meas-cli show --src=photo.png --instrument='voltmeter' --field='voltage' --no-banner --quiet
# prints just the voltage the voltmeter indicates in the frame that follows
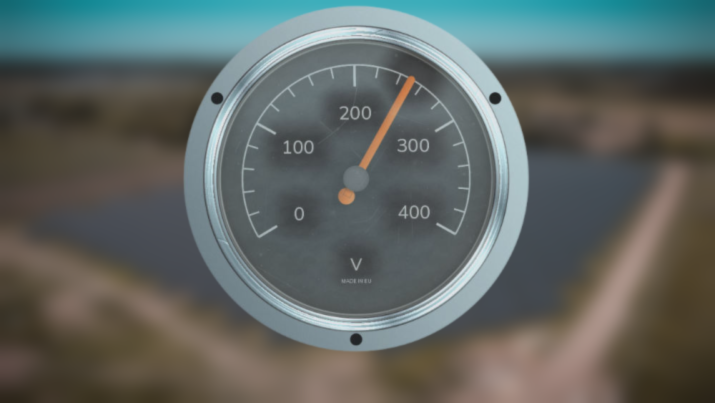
250 V
